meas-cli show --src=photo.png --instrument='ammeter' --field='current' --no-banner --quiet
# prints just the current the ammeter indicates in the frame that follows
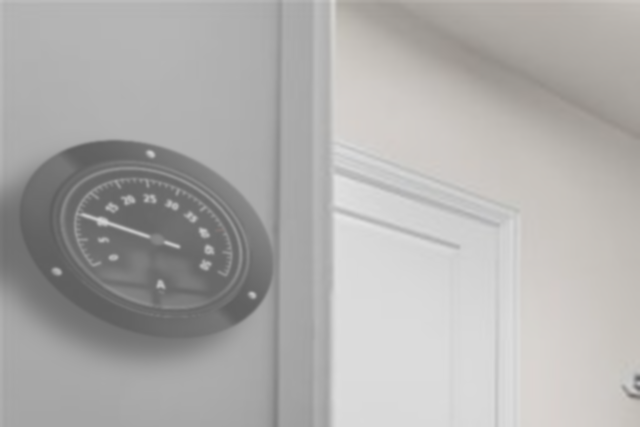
10 A
